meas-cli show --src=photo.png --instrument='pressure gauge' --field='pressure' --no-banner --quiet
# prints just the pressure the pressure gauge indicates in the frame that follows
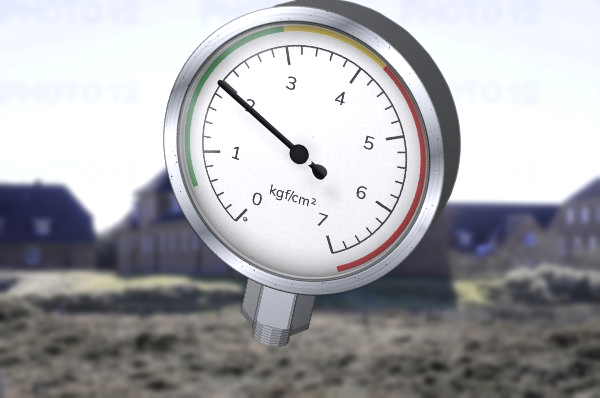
2 kg/cm²
